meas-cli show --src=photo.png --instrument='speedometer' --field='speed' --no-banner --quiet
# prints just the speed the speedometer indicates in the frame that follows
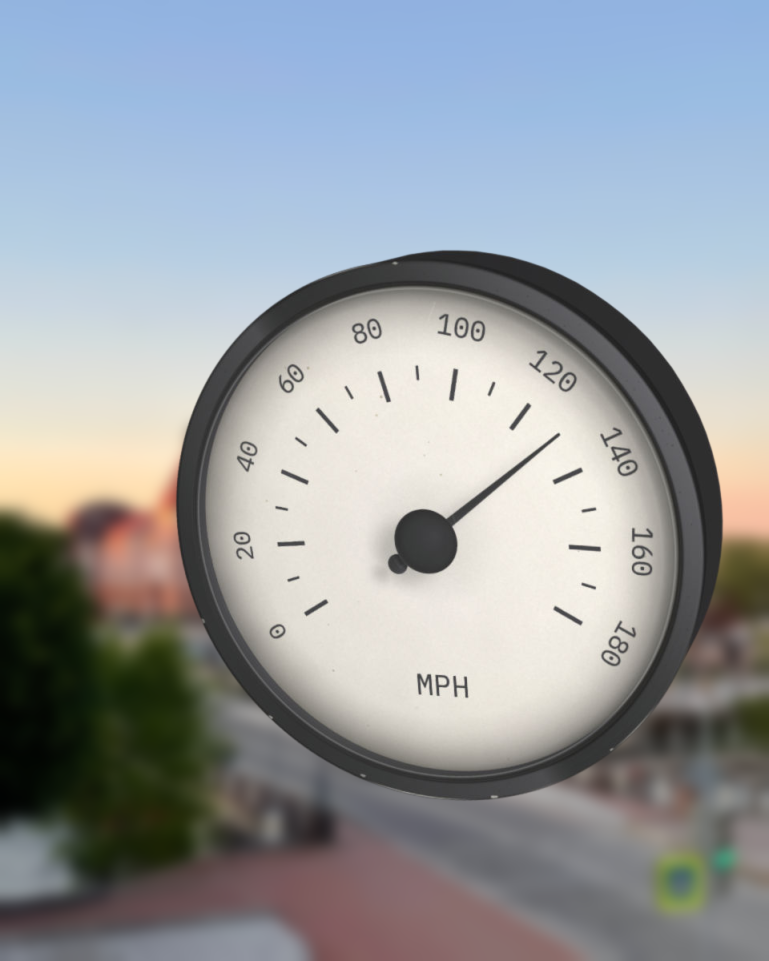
130 mph
